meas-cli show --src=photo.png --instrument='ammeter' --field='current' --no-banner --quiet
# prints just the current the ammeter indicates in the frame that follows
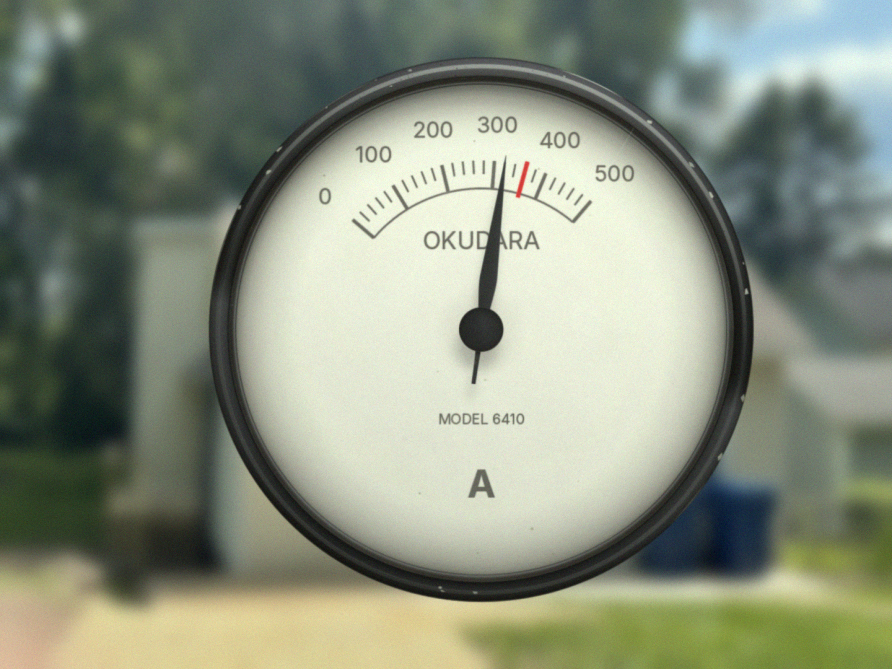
320 A
